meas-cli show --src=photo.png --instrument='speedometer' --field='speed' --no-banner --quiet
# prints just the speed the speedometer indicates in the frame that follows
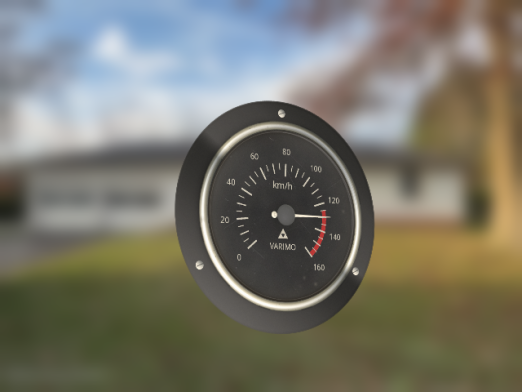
130 km/h
